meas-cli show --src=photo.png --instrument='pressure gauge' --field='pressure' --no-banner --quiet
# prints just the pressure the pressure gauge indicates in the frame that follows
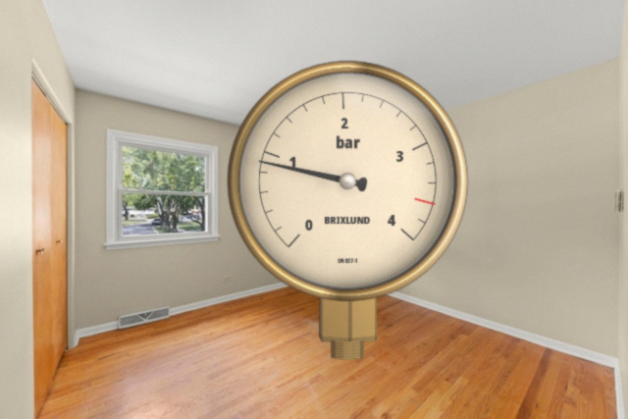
0.9 bar
